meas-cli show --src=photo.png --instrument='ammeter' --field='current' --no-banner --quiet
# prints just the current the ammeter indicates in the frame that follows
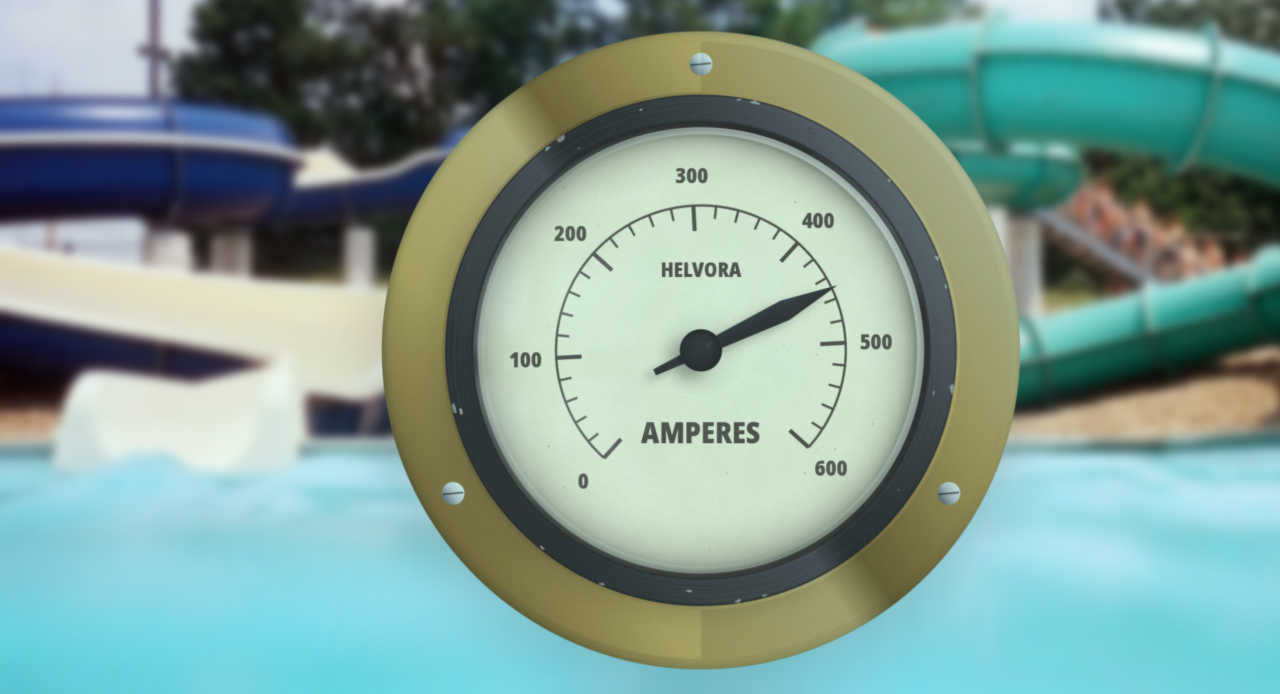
450 A
